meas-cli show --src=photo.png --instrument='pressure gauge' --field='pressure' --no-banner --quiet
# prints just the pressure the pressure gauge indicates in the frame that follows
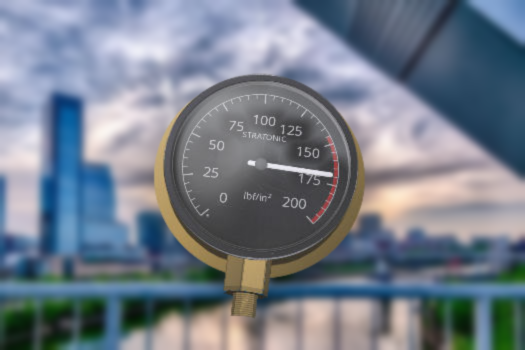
170 psi
